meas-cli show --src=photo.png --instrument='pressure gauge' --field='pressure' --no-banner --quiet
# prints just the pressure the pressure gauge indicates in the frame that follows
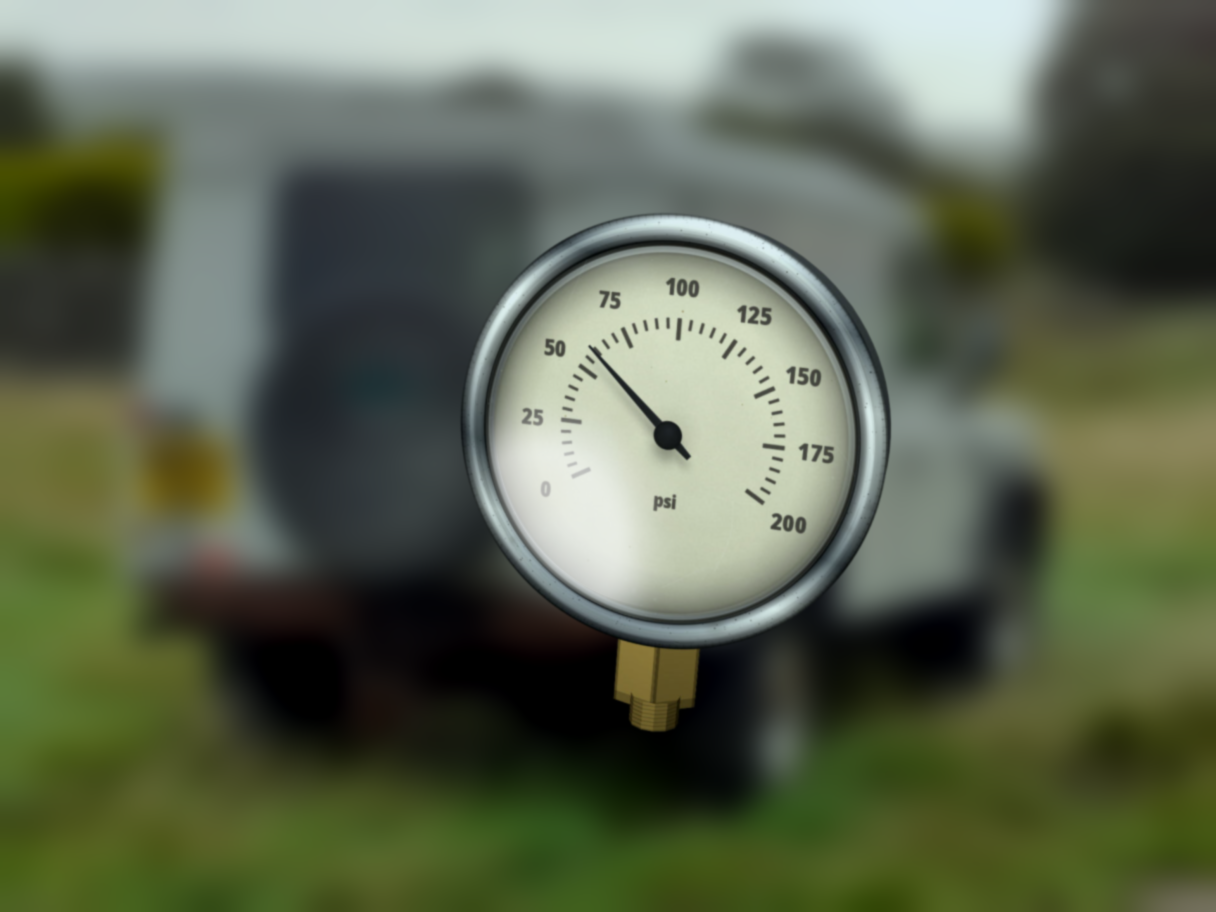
60 psi
